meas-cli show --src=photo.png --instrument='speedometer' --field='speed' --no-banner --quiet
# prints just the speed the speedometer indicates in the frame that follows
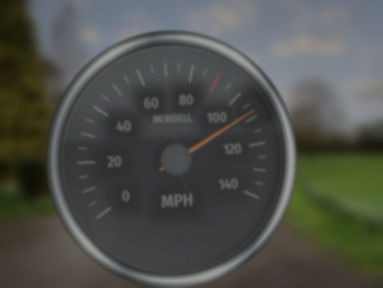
107.5 mph
